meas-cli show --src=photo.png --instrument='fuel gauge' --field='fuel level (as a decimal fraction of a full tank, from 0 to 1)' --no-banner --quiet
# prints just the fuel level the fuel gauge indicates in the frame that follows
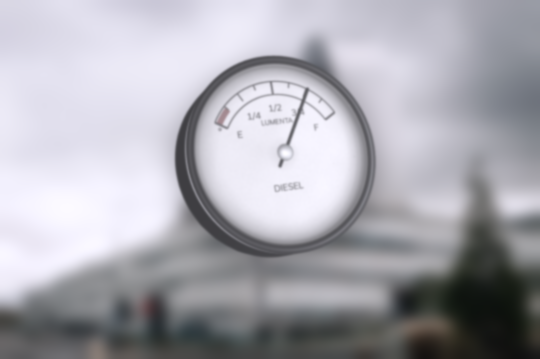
0.75
